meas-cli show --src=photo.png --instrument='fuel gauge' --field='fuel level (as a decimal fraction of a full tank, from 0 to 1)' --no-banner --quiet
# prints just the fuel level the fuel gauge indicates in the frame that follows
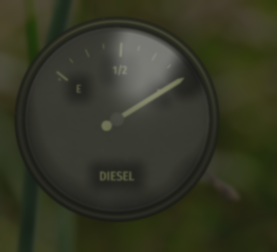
1
